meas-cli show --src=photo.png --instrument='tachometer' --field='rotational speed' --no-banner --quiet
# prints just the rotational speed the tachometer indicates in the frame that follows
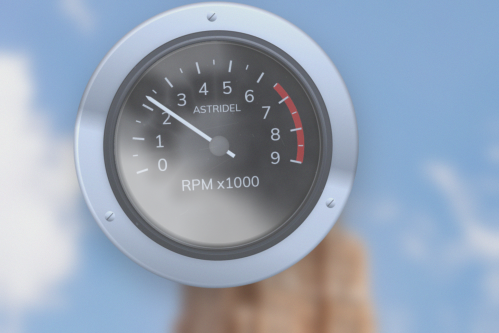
2250 rpm
